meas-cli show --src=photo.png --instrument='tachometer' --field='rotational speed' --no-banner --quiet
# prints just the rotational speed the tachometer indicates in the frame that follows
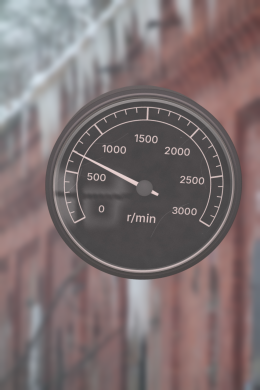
700 rpm
